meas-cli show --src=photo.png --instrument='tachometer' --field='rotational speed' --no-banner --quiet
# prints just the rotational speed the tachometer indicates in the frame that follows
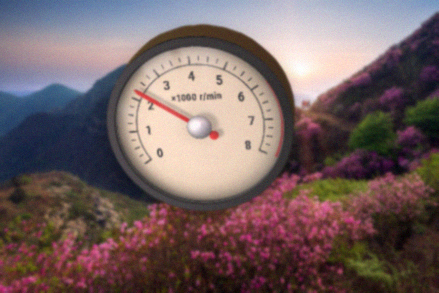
2250 rpm
